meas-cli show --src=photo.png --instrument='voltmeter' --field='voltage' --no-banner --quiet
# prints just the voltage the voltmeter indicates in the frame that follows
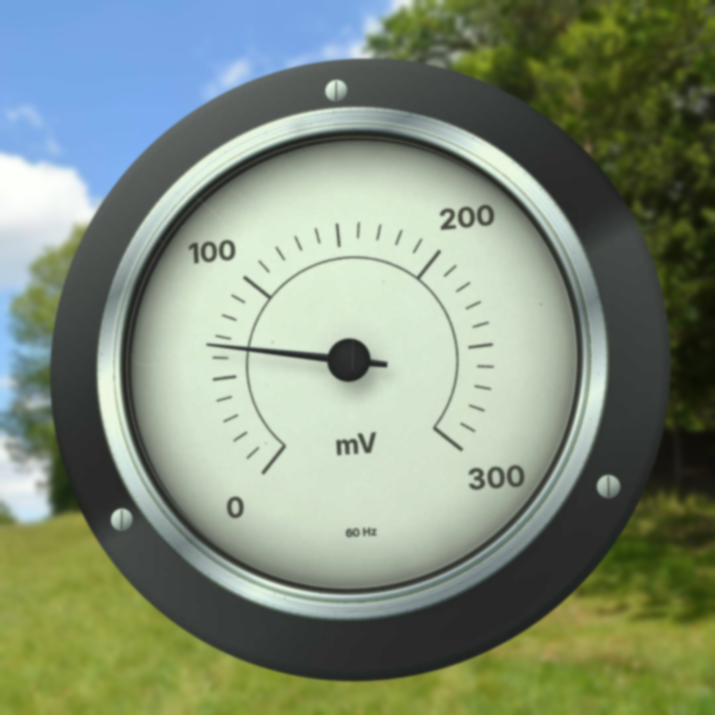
65 mV
